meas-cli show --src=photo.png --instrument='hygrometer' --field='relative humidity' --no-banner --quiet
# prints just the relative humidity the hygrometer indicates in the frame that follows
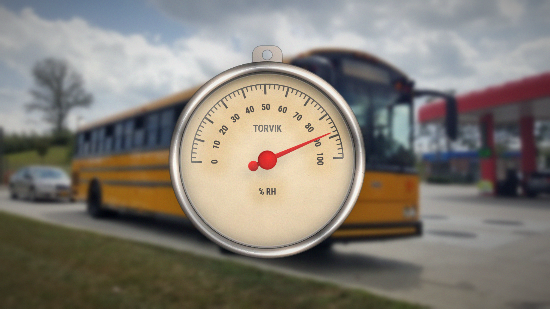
88 %
